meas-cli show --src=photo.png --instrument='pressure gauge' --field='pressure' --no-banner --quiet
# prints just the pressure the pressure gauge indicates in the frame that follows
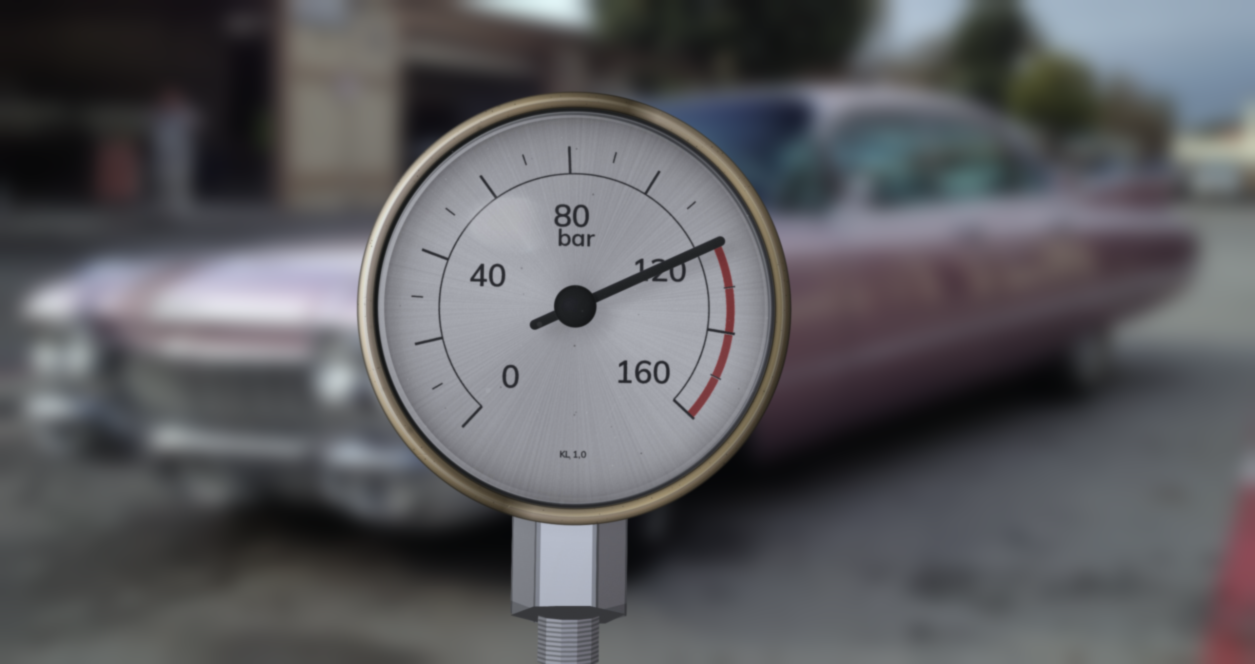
120 bar
